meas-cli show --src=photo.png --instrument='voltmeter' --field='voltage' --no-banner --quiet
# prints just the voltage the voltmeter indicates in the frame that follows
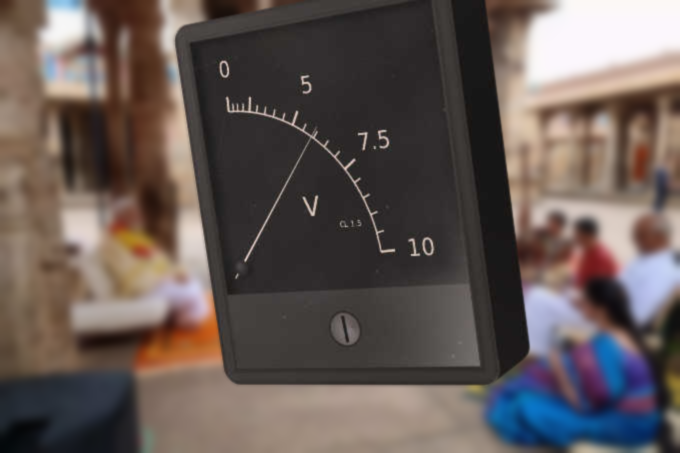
6 V
